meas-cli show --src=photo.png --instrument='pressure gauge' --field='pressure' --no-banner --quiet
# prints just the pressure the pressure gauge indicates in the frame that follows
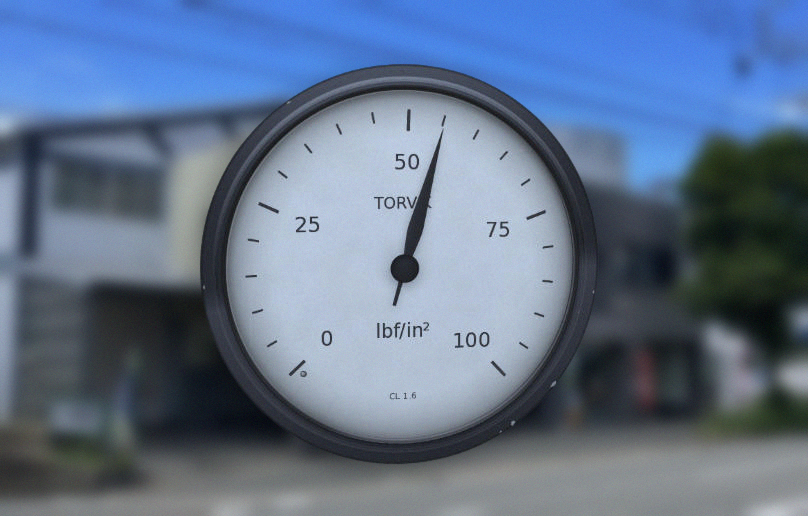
55 psi
